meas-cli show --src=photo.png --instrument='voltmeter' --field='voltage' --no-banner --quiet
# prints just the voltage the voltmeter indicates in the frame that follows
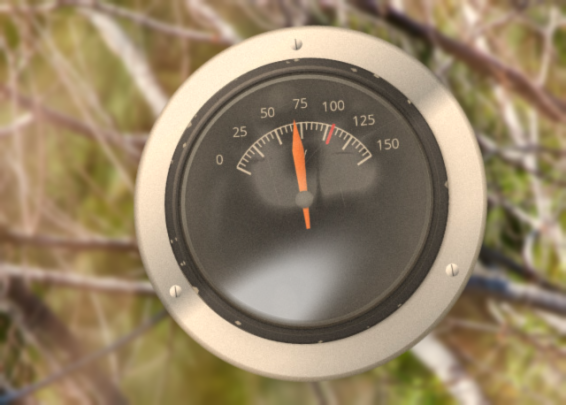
70 V
